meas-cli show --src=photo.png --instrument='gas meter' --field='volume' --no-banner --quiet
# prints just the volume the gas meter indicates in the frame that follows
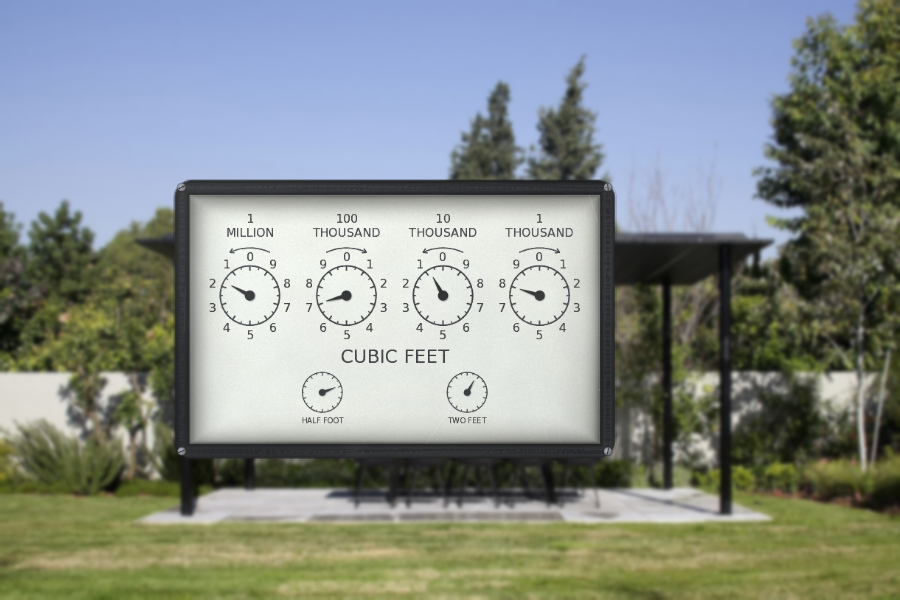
170800 ft³
